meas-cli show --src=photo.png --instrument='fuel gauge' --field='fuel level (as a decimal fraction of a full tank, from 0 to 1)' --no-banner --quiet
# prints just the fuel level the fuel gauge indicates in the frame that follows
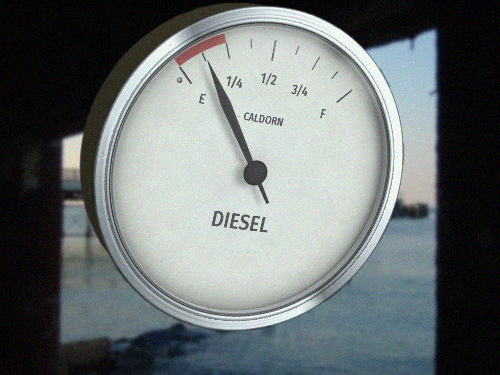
0.125
